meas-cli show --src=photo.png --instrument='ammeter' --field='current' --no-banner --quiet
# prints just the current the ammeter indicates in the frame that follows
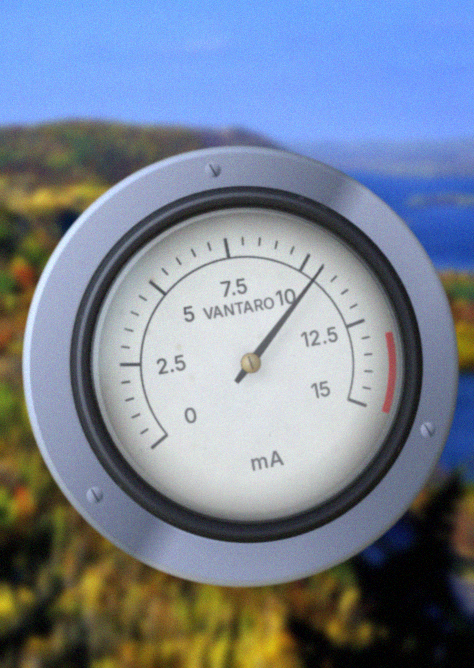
10.5 mA
